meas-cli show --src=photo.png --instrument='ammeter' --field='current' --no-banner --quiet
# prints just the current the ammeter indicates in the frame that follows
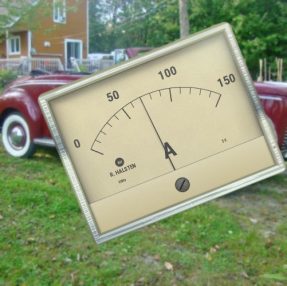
70 A
